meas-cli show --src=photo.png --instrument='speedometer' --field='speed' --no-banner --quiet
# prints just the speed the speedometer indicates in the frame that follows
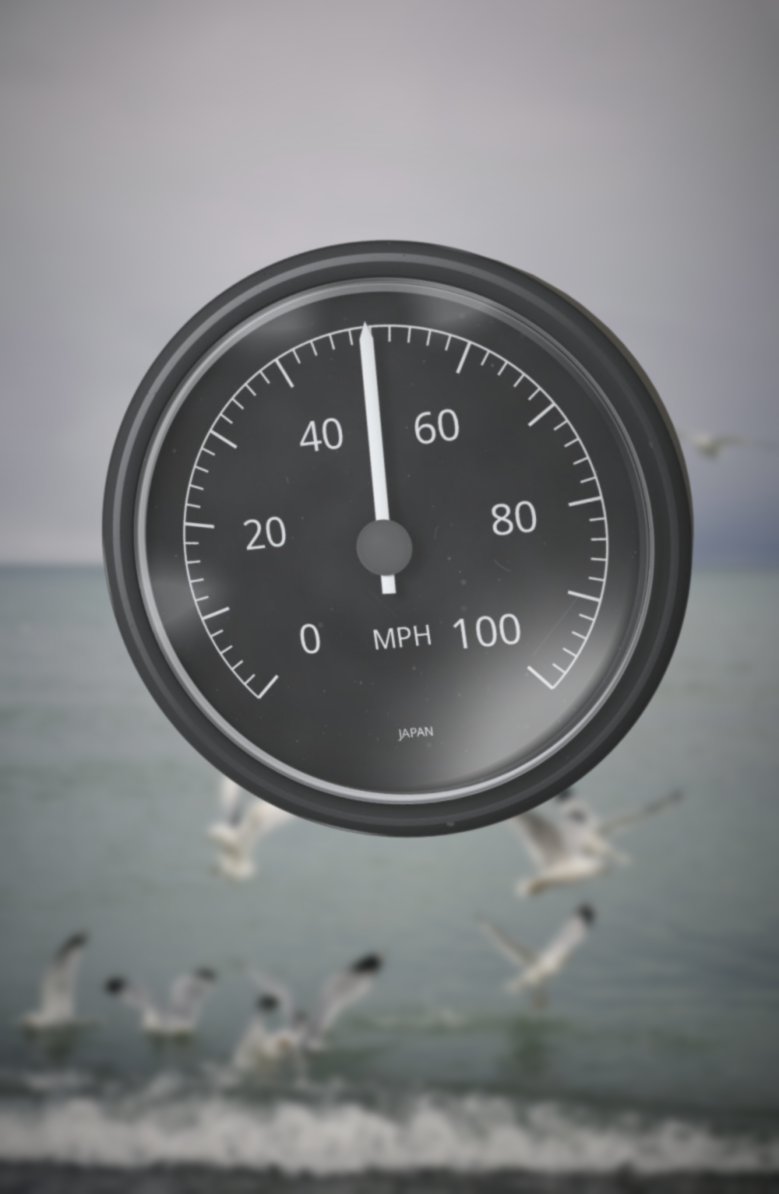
50 mph
